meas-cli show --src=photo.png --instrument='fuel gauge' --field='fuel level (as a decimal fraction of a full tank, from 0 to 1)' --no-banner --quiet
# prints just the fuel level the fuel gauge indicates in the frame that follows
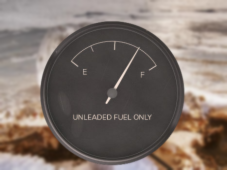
0.75
